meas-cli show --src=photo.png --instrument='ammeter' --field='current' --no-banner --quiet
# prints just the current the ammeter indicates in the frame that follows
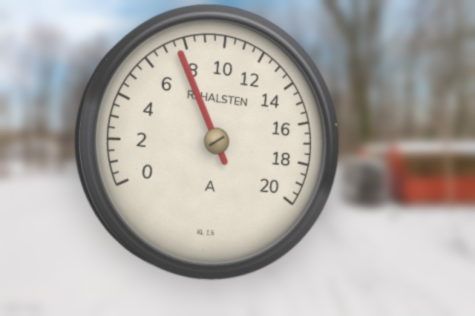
7.5 A
